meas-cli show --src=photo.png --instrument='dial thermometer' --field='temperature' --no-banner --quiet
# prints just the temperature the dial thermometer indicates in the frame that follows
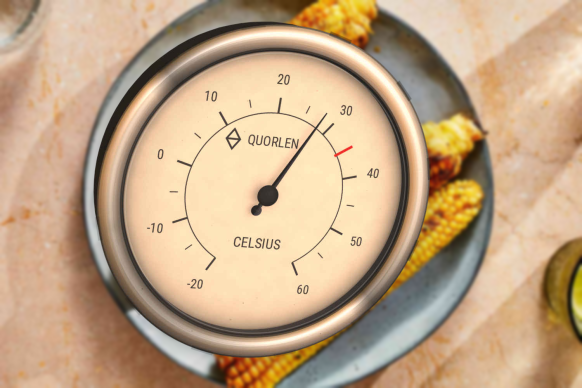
27.5 °C
